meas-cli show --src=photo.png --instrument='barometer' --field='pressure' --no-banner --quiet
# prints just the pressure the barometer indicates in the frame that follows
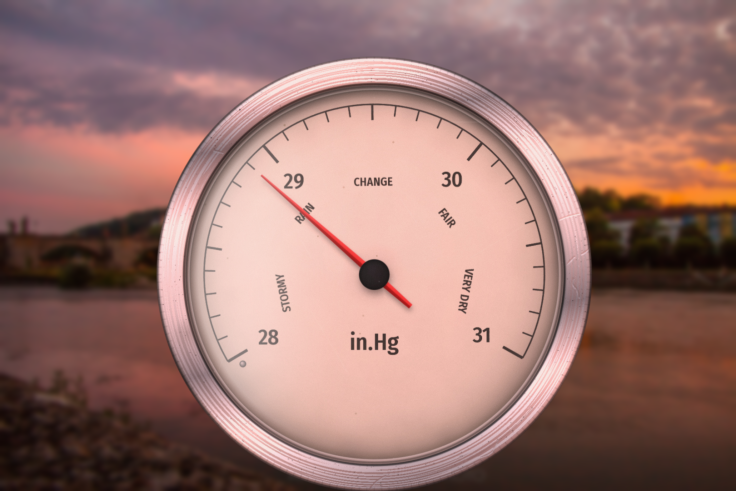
28.9 inHg
